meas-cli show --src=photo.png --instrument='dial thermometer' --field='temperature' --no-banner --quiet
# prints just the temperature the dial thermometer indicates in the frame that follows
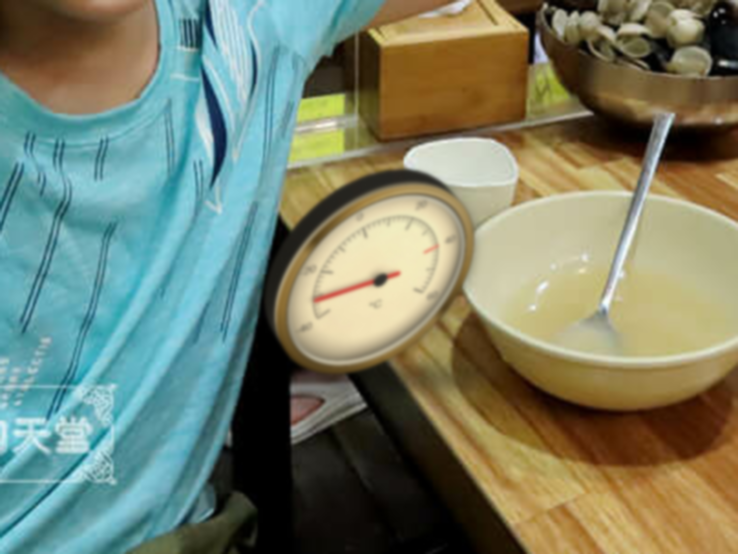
-30 °C
